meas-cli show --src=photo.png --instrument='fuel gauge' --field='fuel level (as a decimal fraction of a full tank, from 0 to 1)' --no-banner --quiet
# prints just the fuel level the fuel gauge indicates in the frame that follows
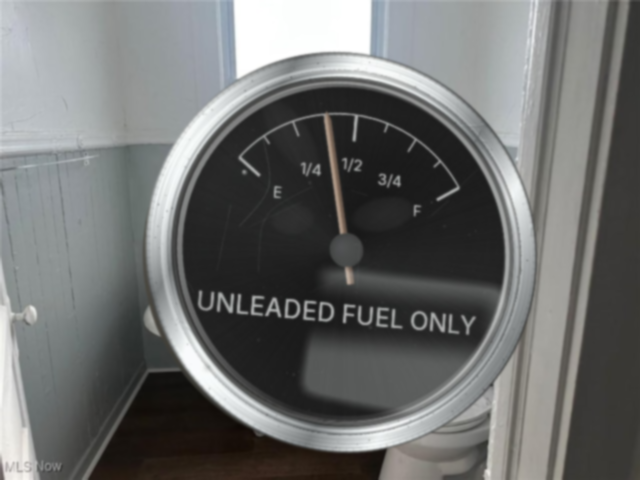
0.375
